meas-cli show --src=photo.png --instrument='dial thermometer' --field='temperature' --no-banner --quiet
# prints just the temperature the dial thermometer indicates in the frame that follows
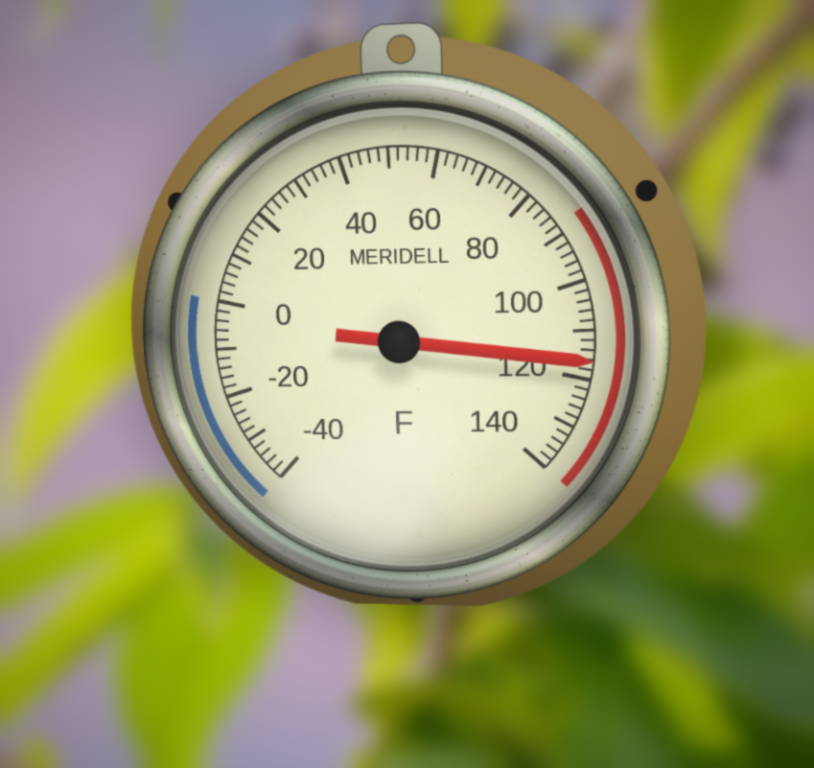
116 °F
